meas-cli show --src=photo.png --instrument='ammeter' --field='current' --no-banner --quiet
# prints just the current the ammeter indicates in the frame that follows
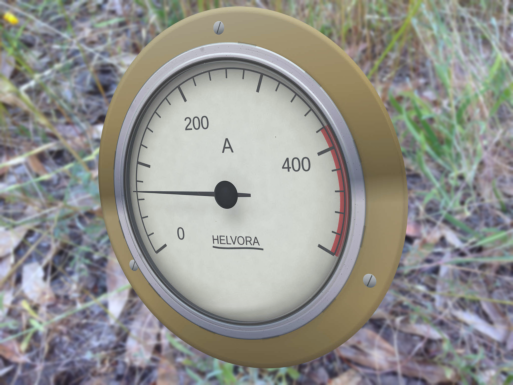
70 A
